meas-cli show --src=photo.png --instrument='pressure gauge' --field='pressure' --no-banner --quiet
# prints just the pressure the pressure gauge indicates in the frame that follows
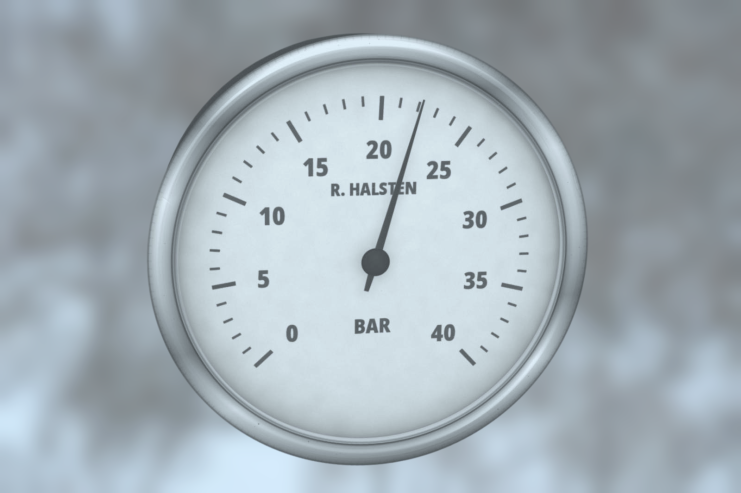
22 bar
